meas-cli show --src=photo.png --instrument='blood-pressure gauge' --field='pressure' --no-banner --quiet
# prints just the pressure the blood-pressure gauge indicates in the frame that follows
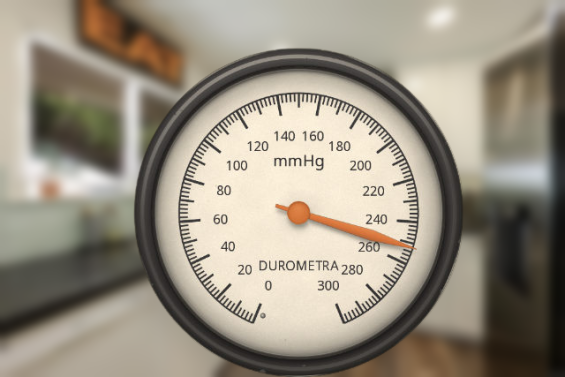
252 mmHg
